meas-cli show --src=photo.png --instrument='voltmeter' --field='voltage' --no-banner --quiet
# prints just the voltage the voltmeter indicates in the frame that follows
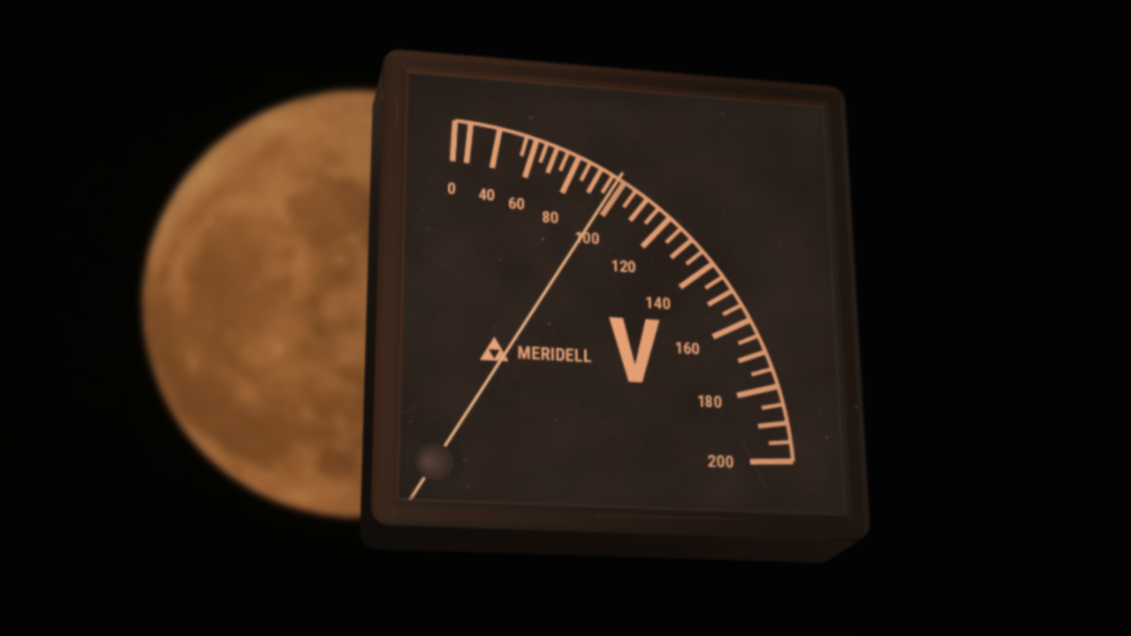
97.5 V
